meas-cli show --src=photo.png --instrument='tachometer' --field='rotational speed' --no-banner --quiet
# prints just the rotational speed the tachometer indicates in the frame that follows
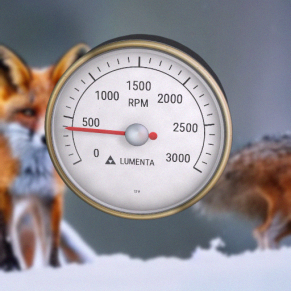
400 rpm
